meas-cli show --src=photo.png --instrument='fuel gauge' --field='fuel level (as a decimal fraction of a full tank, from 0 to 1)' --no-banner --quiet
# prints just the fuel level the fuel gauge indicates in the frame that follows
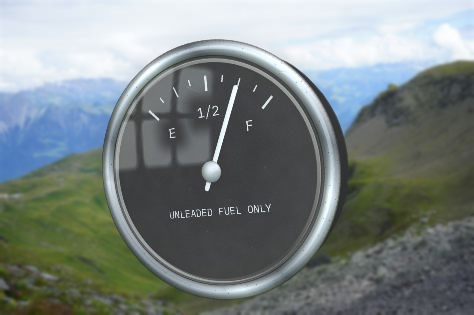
0.75
